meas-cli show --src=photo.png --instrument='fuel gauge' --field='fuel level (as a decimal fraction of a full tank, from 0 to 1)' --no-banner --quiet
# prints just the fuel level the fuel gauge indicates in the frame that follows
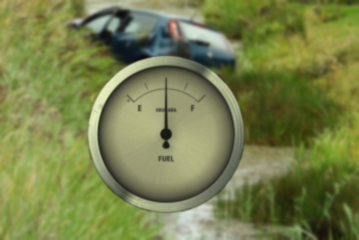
0.5
